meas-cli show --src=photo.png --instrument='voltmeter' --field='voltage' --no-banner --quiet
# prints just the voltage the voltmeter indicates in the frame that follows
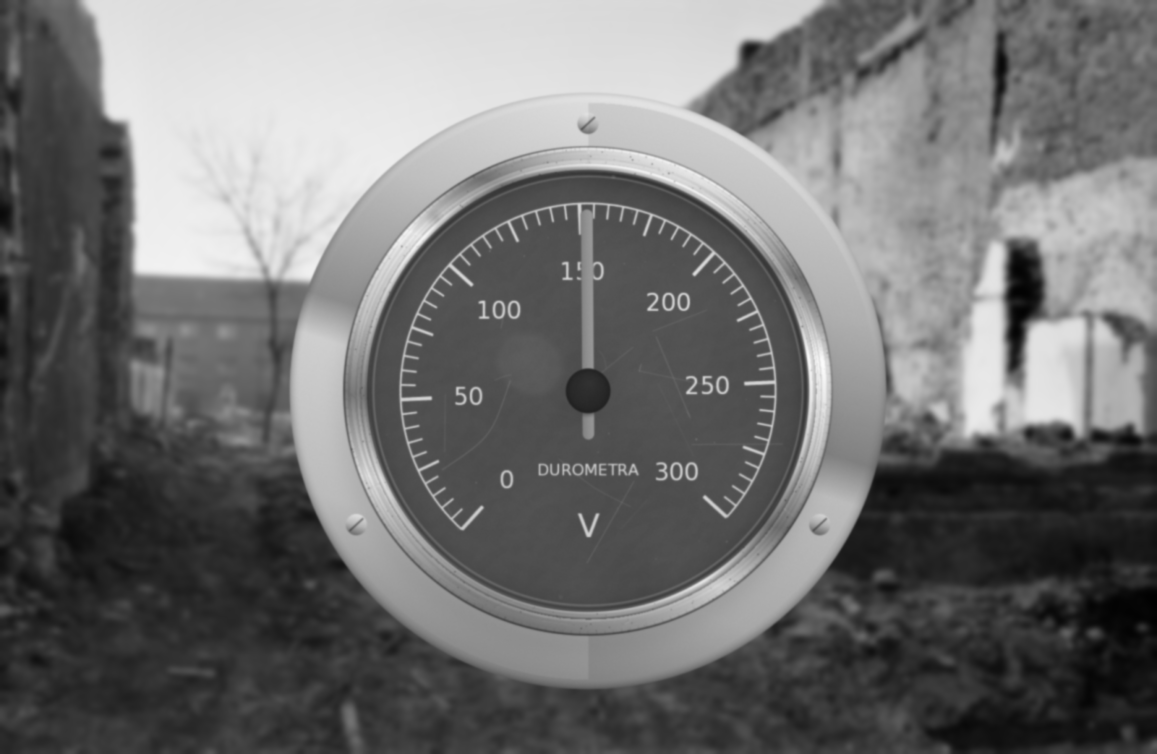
152.5 V
